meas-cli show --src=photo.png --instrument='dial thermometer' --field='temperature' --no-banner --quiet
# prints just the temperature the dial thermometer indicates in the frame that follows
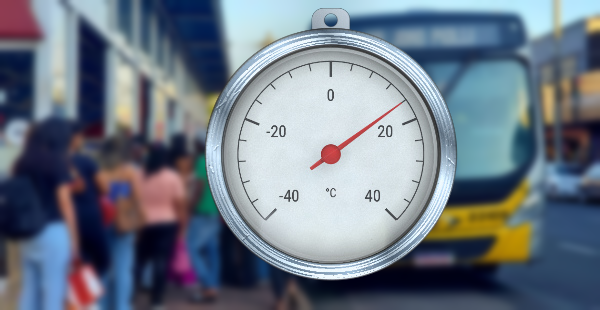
16 °C
